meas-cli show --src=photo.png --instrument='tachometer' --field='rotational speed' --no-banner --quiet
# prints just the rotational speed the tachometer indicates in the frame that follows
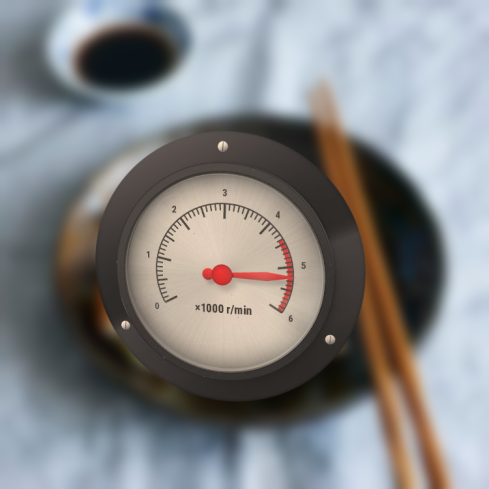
5200 rpm
